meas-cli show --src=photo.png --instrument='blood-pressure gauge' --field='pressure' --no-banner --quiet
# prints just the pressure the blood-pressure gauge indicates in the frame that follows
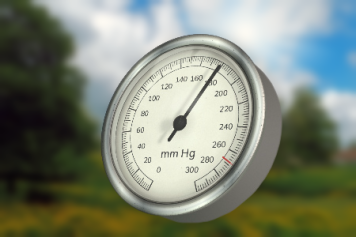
180 mmHg
